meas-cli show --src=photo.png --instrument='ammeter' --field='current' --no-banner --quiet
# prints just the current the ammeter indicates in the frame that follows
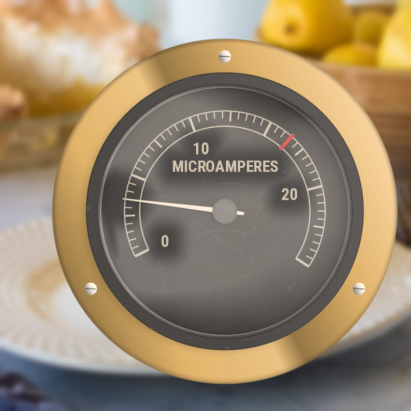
3.5 µA
